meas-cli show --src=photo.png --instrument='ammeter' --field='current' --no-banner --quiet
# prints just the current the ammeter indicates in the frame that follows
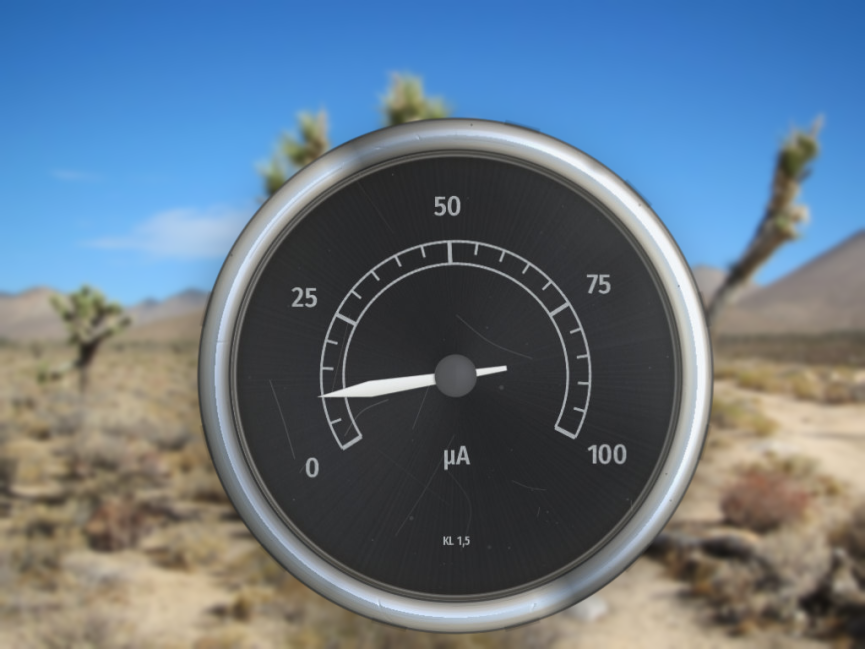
10 µA
